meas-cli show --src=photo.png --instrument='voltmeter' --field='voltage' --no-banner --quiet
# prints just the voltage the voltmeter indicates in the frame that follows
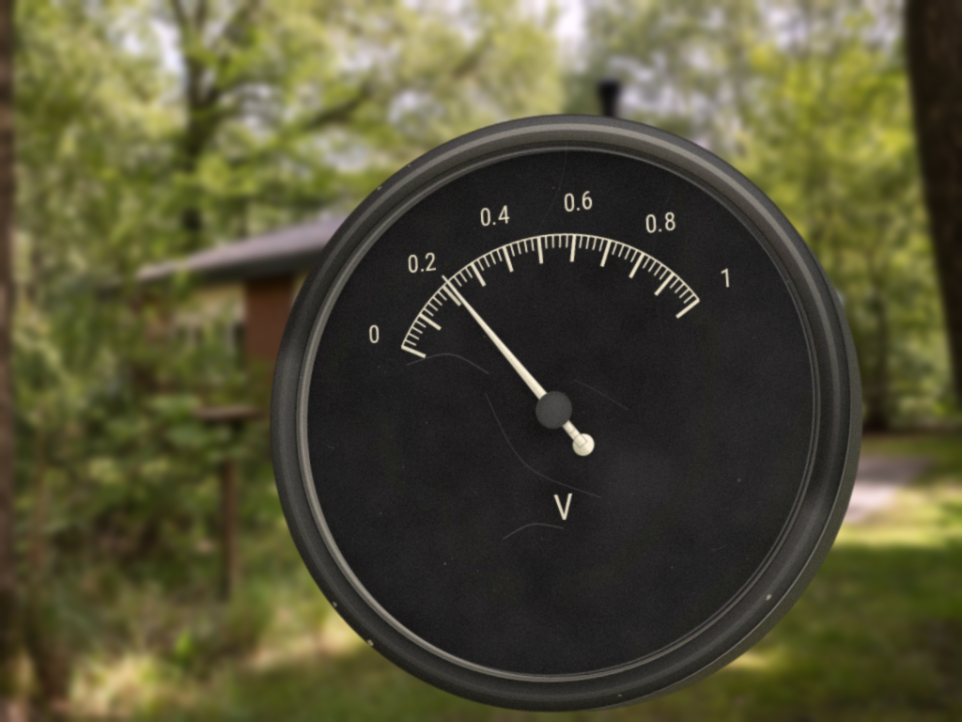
0.22 V
